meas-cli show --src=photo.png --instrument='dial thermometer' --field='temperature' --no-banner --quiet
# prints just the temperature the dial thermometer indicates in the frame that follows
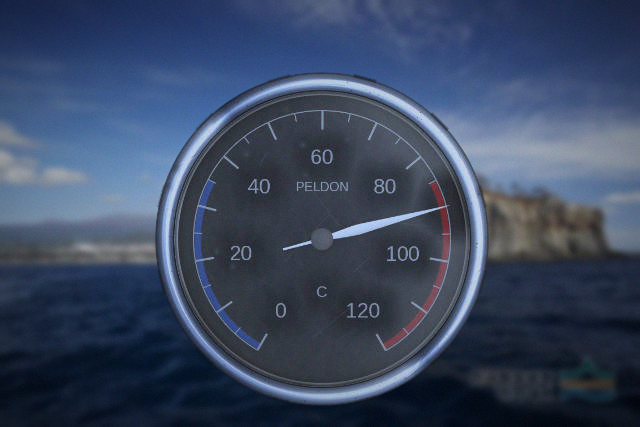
90 °C
